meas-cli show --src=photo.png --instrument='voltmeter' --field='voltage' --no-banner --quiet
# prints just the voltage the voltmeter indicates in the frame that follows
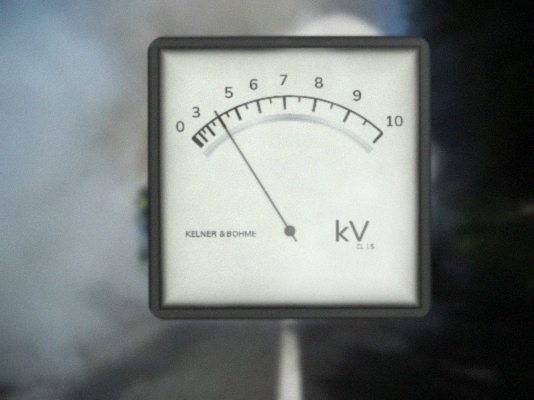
4 kV
